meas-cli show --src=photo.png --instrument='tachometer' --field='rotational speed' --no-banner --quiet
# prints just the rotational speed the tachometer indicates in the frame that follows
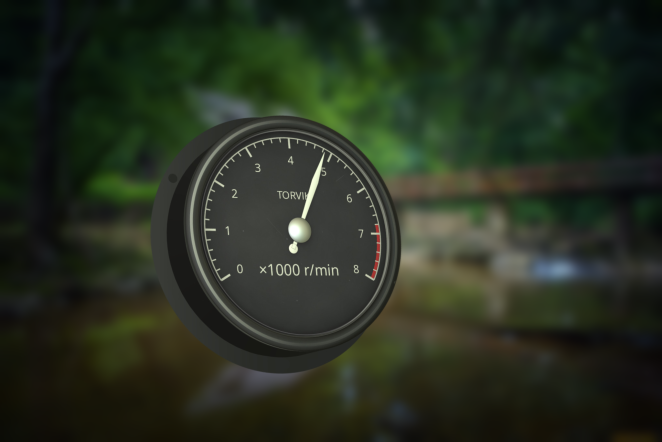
4800 rpm
